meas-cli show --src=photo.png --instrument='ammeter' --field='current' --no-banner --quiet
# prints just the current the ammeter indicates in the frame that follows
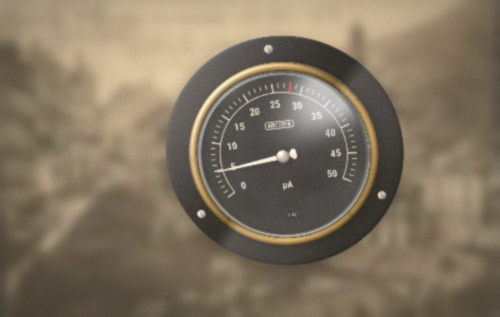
5 µA
